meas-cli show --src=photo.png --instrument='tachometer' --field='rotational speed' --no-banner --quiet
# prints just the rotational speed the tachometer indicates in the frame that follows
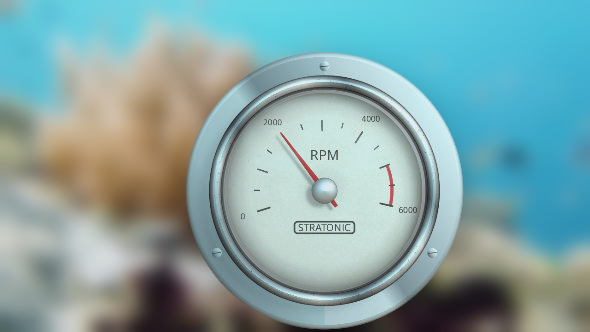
2000 rpm
